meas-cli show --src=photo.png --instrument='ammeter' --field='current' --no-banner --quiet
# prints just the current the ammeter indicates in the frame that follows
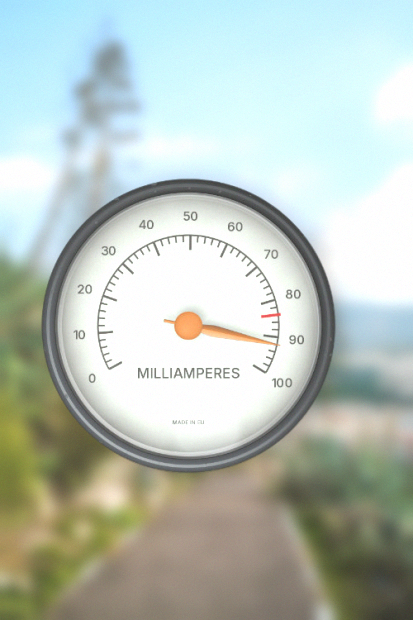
92 mA
